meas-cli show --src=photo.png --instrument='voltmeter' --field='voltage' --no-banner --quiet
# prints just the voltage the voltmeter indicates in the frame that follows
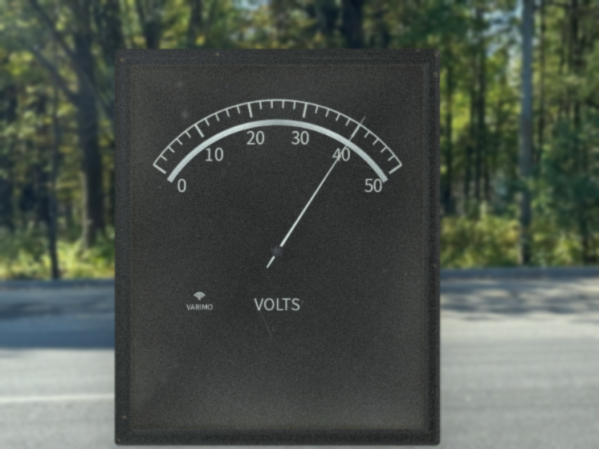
40 V
